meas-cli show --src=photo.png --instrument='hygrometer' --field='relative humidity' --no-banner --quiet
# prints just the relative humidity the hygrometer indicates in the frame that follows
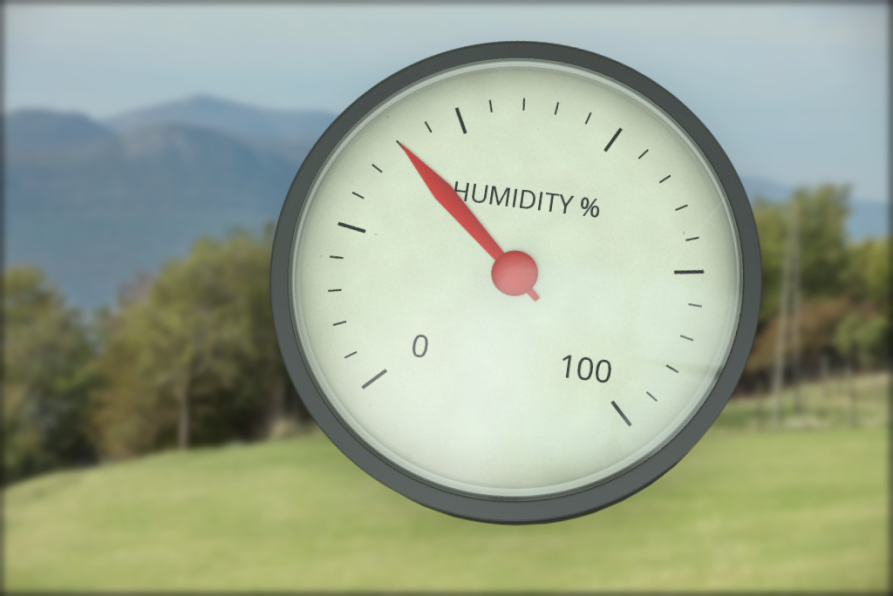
32 %
